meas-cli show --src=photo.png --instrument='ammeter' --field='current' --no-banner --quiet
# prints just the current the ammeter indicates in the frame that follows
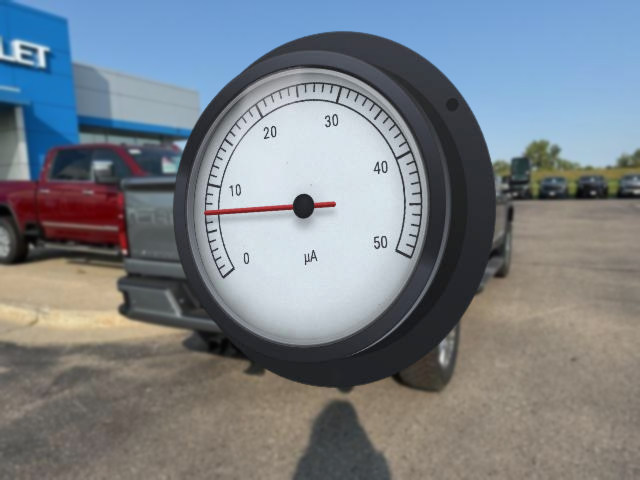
7 µA
